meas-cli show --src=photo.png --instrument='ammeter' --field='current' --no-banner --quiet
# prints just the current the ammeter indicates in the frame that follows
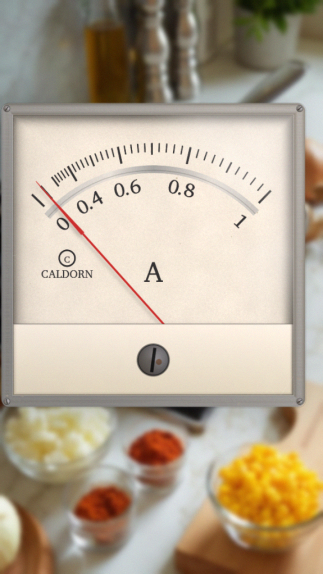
0.2 A
